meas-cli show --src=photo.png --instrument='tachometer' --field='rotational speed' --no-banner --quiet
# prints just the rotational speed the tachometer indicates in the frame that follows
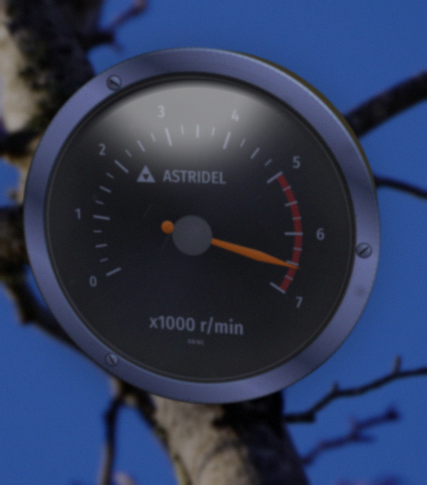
6500 rpm
